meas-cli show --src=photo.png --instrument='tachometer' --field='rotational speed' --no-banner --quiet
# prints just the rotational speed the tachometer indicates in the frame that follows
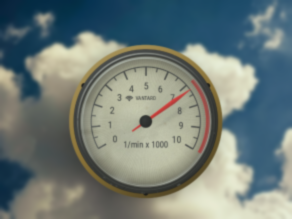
7250 rpm
